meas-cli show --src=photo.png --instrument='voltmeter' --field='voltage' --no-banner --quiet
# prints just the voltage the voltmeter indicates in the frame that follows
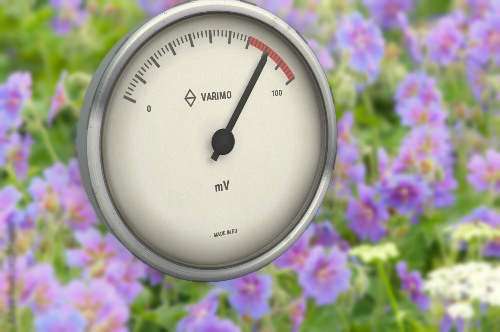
80 mV
